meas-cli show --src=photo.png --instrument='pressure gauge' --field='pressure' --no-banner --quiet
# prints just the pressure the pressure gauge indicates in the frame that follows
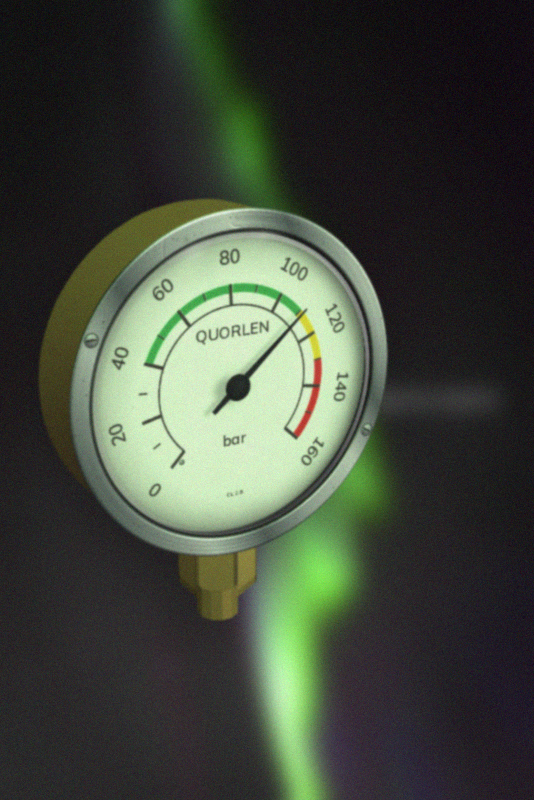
110 bar
